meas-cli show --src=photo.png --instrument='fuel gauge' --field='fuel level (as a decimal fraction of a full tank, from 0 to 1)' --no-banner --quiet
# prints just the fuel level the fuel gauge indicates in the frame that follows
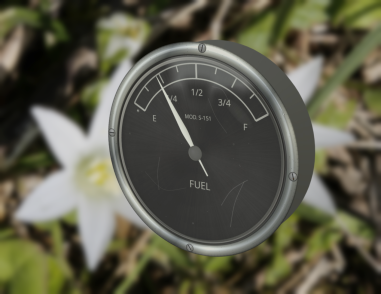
0.25
